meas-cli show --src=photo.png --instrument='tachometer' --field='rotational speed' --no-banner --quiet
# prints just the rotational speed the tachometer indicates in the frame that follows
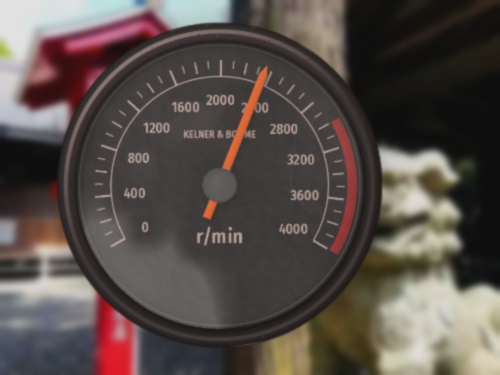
2350 rpm
